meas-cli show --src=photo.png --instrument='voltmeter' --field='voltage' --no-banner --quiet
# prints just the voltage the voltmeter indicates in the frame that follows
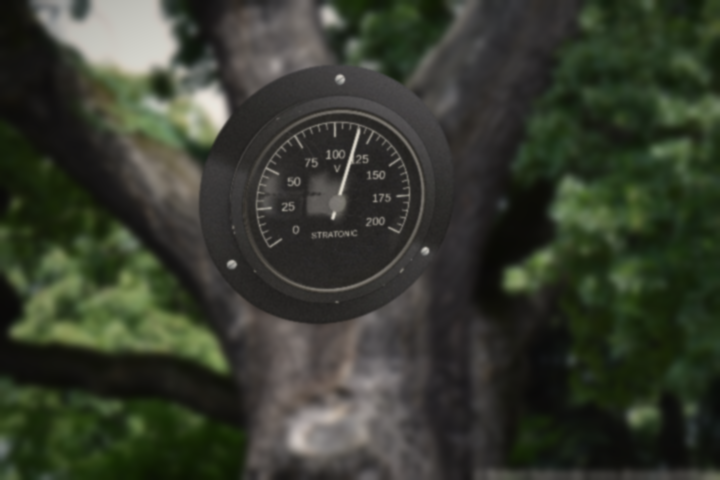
115 V
